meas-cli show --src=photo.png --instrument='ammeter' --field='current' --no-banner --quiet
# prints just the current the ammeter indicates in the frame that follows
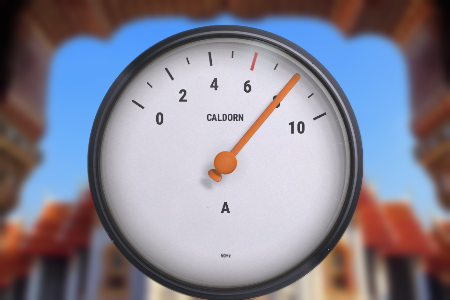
8 A
